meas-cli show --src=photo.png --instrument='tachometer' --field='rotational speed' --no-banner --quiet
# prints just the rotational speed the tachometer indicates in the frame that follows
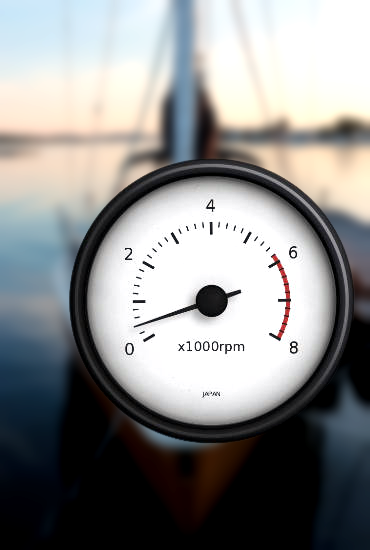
400 rpm
